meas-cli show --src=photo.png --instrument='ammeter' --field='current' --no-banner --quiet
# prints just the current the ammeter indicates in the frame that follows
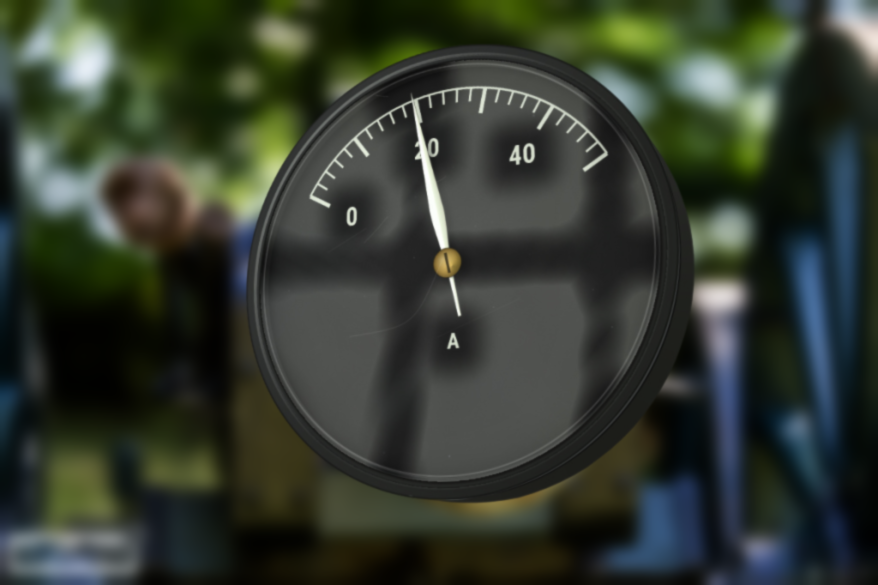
20 A
